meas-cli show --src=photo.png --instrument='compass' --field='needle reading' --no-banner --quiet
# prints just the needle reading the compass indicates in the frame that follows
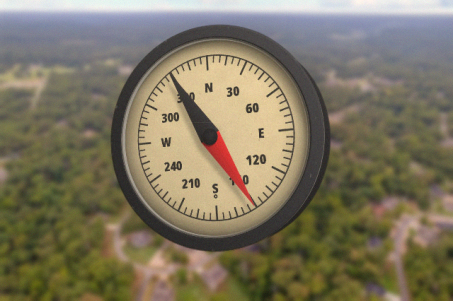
150 °
